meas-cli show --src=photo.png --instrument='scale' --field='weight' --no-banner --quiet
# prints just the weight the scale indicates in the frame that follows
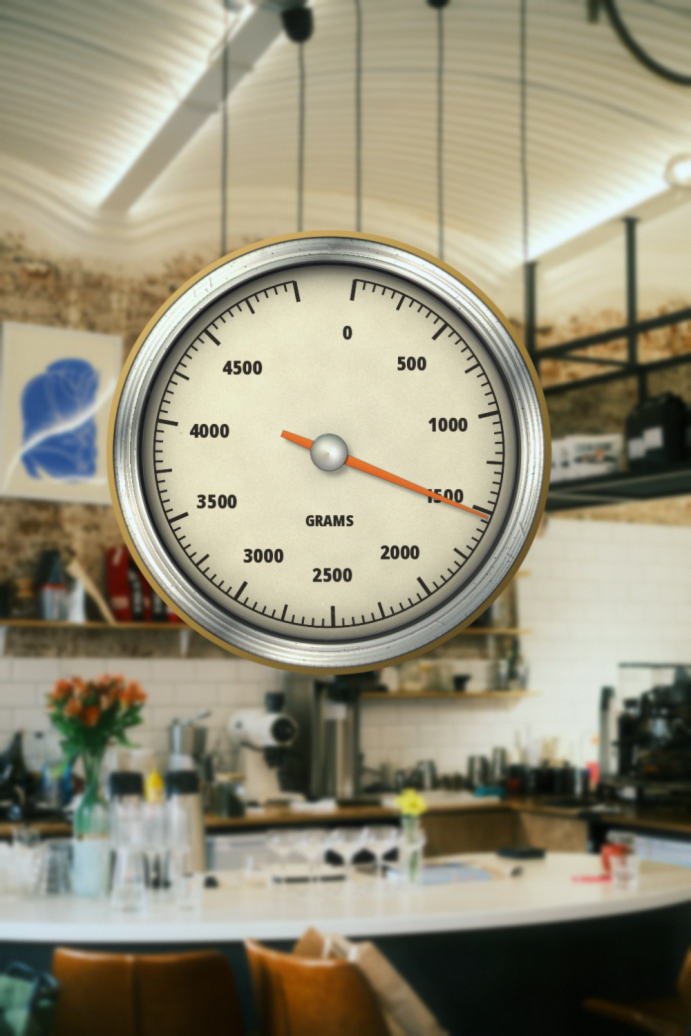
1525 g
